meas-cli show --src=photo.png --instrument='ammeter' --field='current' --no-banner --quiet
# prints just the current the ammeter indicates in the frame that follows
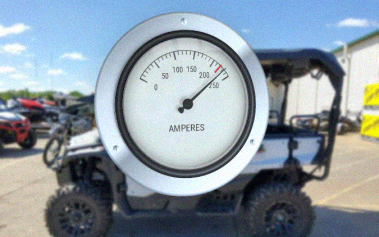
230 A
